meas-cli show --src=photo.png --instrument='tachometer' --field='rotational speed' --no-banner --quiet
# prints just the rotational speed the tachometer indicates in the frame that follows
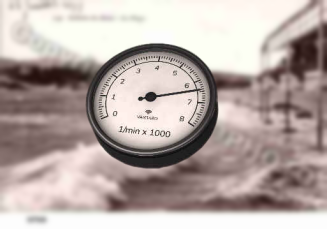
6500 rpm
